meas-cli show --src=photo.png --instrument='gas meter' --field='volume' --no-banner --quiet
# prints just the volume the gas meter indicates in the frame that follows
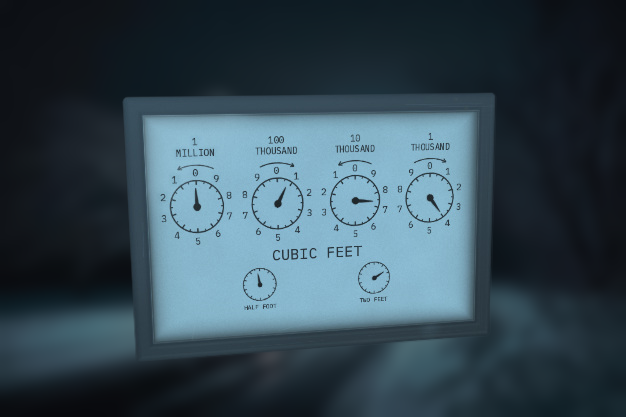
7400 ft³
